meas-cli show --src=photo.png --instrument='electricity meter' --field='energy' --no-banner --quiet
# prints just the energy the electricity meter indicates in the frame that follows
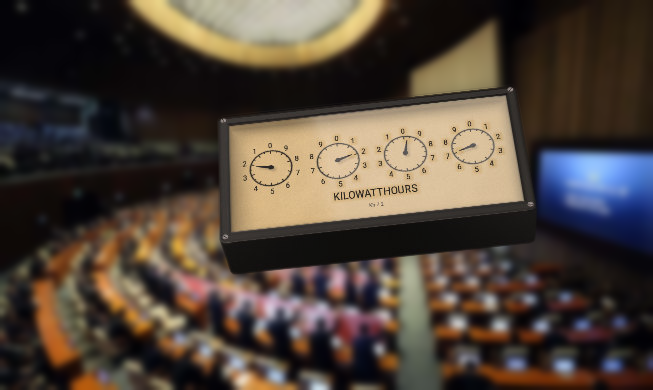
2197 kWh
